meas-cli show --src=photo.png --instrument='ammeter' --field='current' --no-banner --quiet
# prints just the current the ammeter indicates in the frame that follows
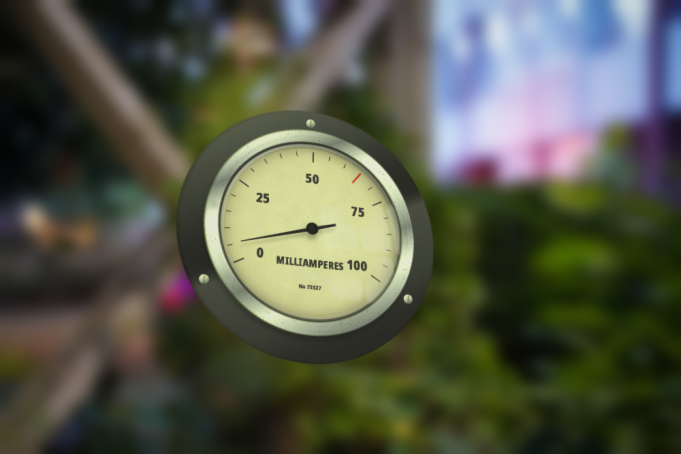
5 mA
